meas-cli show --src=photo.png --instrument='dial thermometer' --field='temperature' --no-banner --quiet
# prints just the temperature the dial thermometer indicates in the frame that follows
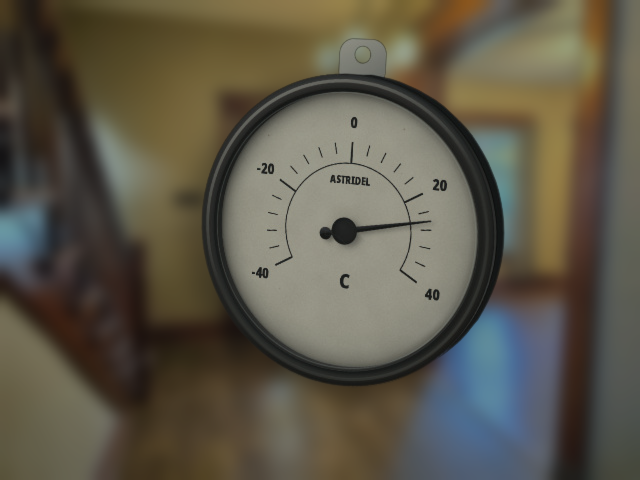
26 °C
